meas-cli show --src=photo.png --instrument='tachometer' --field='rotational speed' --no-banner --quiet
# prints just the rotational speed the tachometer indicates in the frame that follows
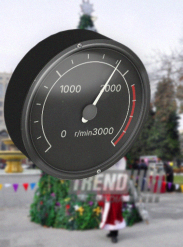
1800 rpm
